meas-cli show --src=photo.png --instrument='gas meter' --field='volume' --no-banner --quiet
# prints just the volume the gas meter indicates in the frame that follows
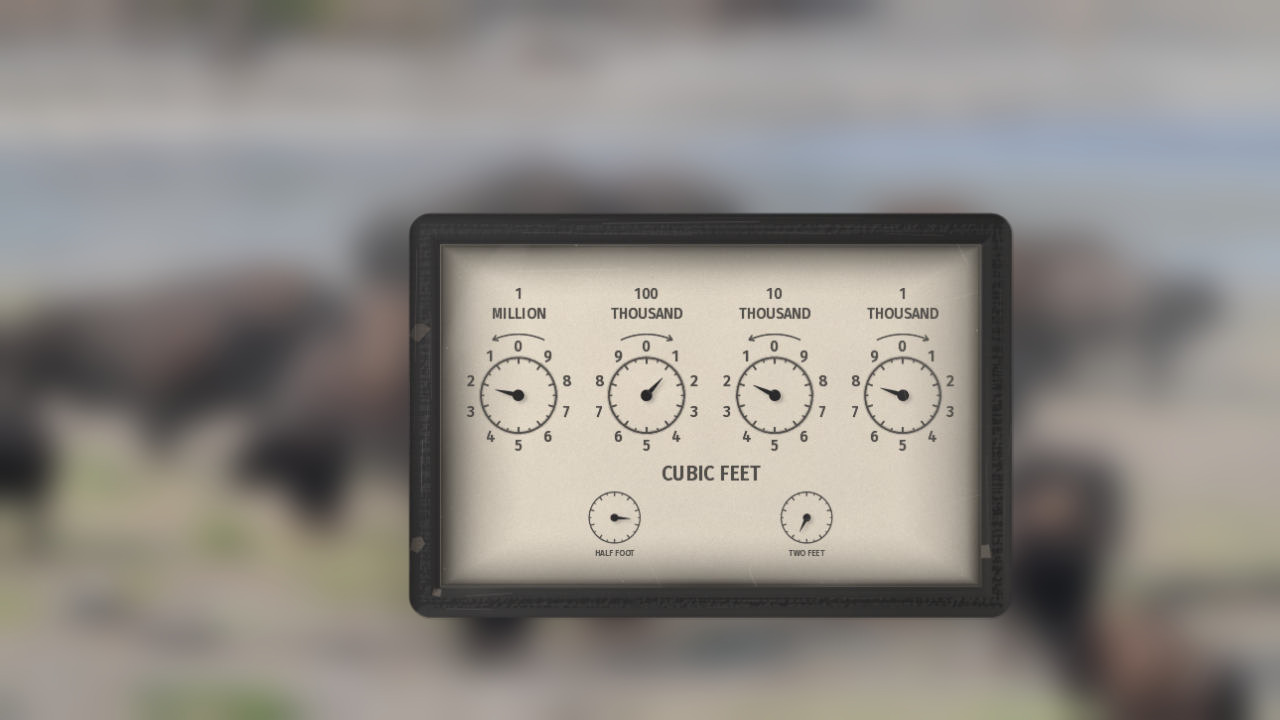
211800 ft³
